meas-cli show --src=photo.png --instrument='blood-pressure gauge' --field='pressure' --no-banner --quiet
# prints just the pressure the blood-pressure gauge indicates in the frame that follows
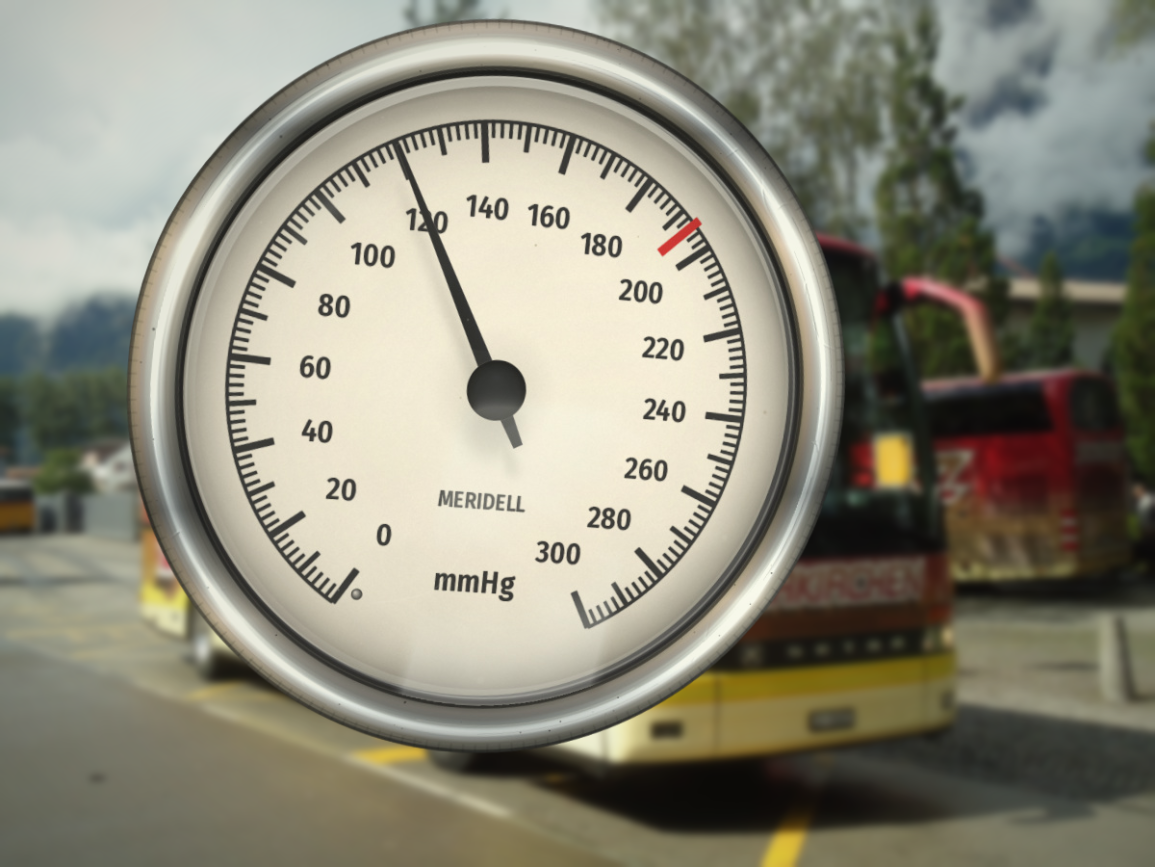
120 mmHg
